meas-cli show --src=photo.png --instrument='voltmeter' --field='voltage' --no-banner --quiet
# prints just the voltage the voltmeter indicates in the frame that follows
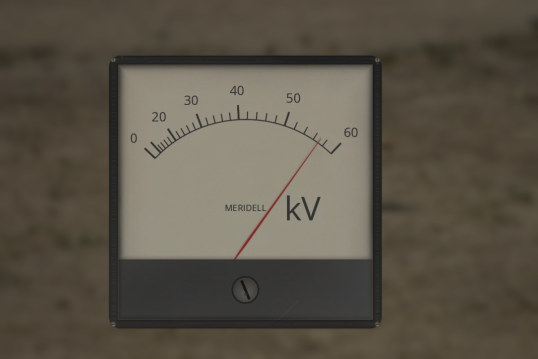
57 kV
